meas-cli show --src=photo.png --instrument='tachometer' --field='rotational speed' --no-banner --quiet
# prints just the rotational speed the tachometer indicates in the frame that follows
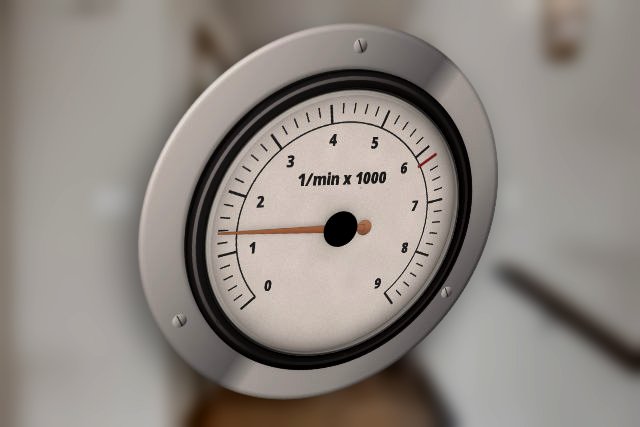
1400 rpm
